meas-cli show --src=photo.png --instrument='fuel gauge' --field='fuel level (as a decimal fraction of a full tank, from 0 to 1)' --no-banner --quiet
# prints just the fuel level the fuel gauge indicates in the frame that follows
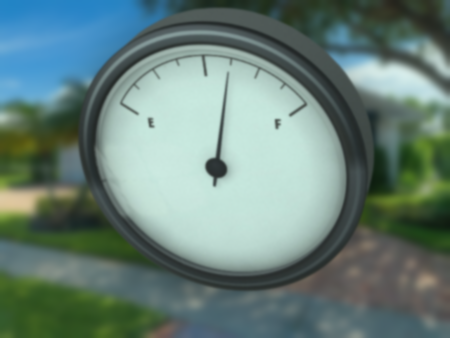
0.625
